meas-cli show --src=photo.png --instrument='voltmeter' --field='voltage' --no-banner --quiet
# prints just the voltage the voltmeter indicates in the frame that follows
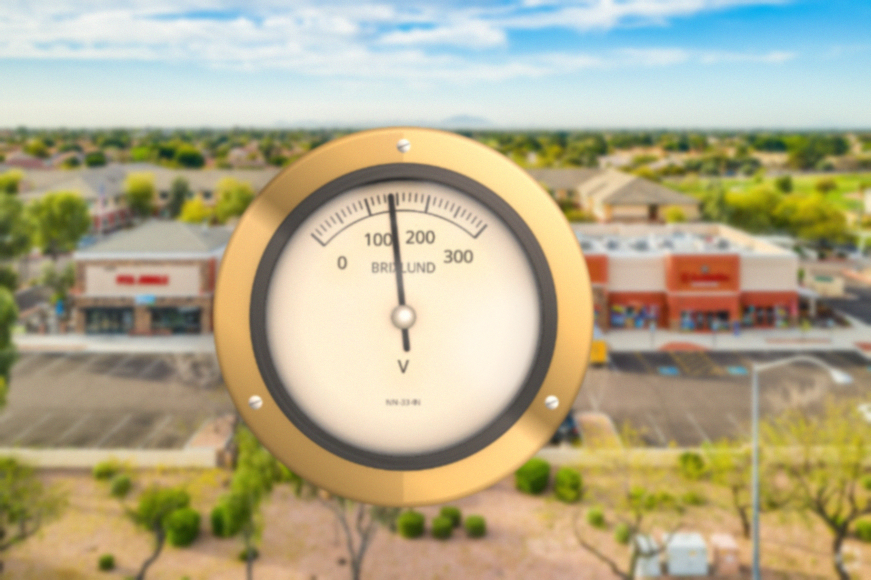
140 V
